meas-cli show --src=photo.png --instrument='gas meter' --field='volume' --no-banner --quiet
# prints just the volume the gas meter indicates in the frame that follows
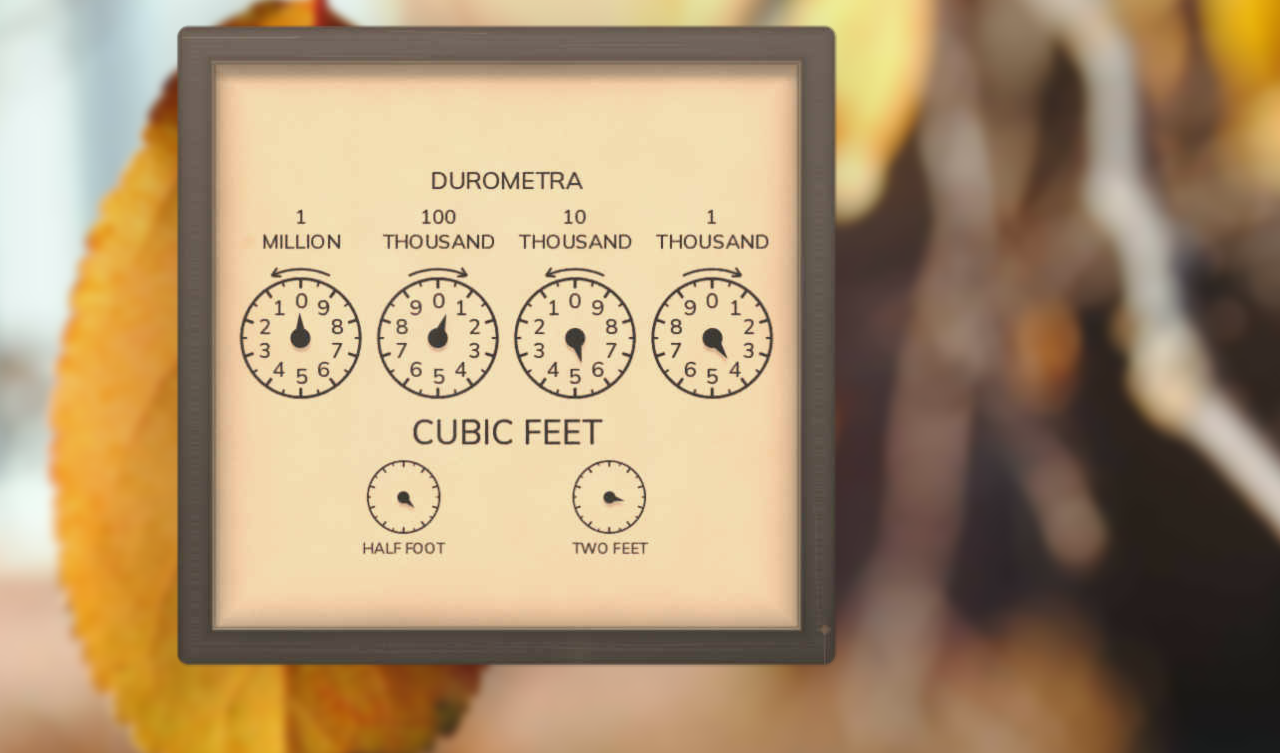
5400 ft³
